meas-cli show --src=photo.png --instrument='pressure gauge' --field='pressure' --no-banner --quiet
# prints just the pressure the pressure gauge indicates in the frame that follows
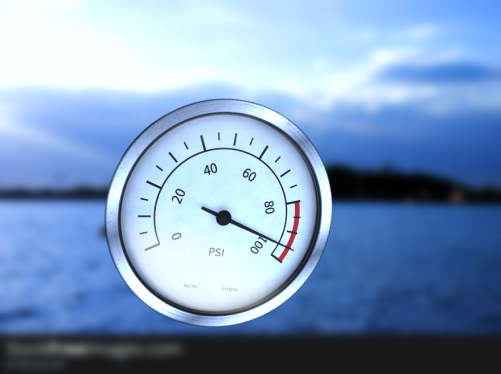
95 psi
